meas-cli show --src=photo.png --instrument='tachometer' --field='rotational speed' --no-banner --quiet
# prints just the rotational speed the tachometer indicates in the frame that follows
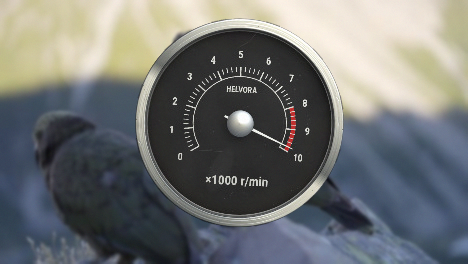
9800 rpm
